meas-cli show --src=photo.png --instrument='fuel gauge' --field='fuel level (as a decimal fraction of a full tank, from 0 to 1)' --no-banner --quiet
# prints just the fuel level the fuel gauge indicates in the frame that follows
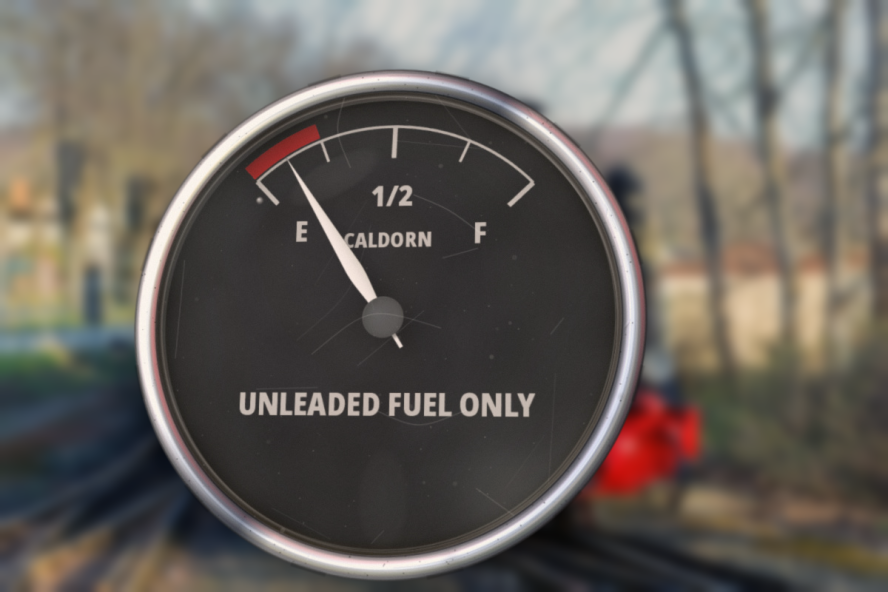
0.125
